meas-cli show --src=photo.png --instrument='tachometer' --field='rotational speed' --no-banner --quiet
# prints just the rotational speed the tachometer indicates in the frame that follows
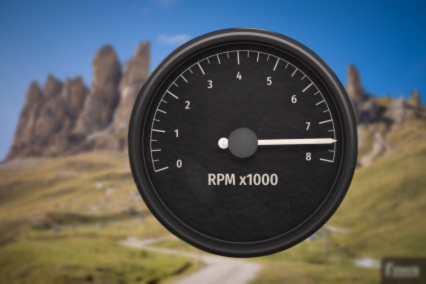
7500 rpm
